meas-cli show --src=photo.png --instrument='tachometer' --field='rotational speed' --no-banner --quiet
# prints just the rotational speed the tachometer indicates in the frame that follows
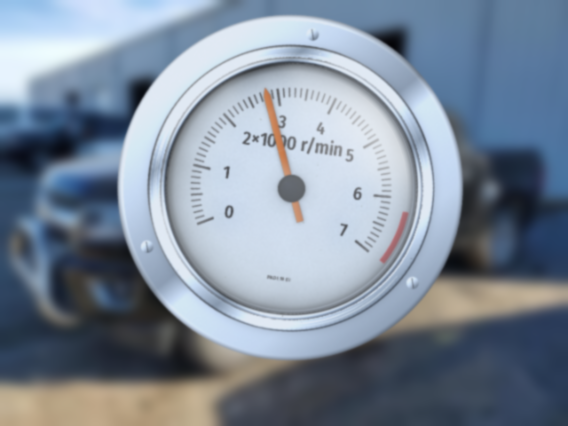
2800 rpm
